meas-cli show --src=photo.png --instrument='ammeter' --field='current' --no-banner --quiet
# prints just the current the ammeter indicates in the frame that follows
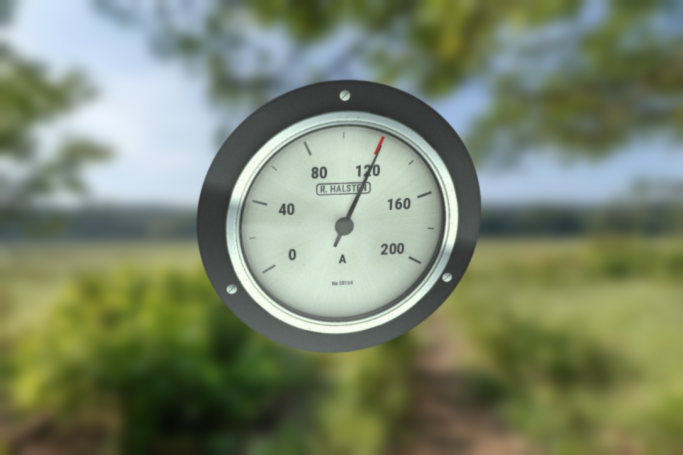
120 A
